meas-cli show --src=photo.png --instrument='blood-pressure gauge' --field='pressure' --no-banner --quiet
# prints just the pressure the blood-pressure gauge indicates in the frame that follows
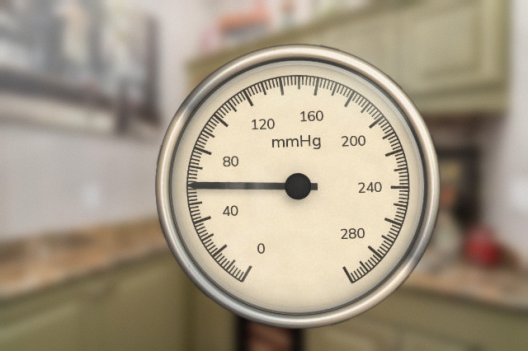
60 mmHg
